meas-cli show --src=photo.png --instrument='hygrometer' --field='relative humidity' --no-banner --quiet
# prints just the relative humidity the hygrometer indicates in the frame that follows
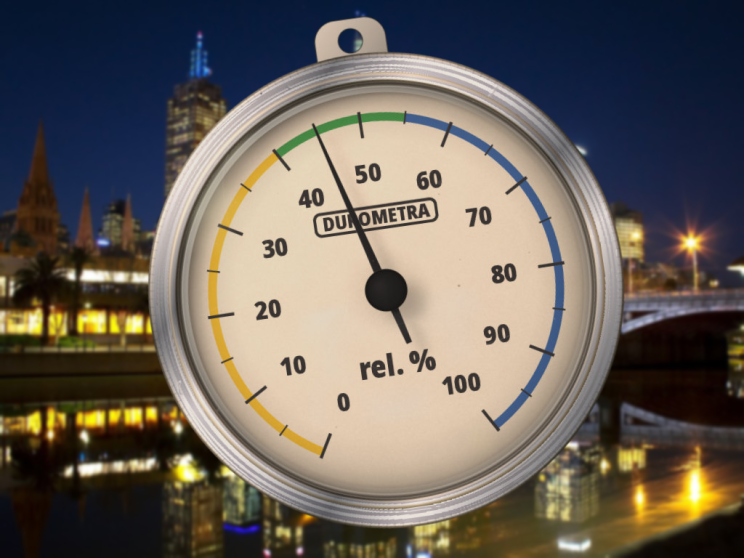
45 %
